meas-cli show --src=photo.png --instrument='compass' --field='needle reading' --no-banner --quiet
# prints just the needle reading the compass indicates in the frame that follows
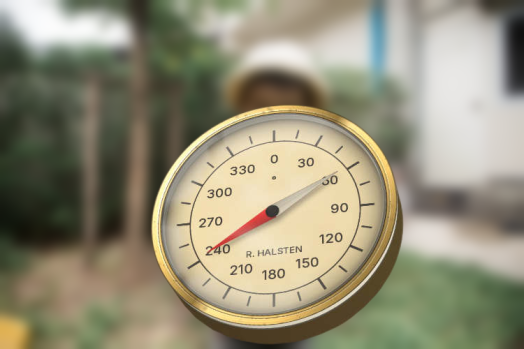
240 °
